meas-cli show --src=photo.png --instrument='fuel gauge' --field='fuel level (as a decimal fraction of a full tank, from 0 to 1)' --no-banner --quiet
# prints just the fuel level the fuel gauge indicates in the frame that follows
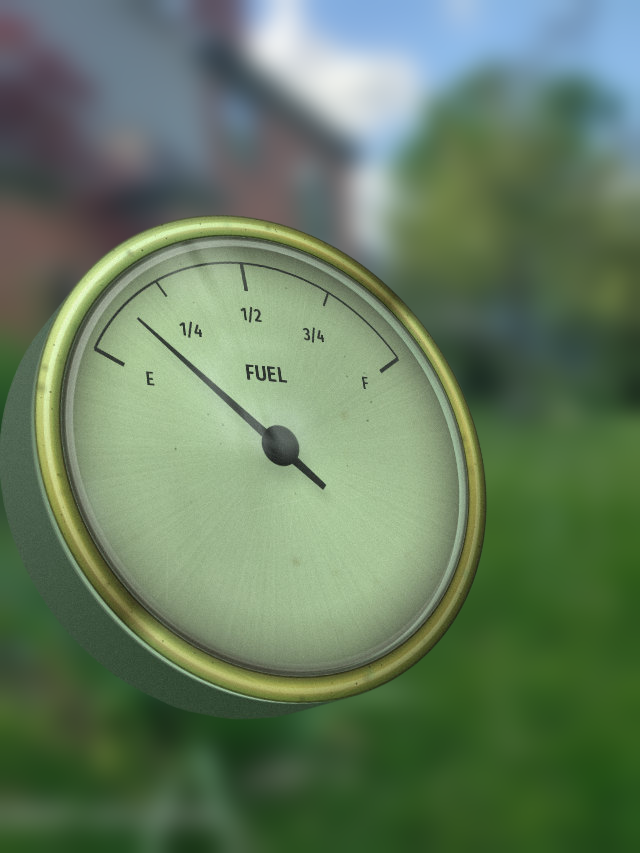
0.125
